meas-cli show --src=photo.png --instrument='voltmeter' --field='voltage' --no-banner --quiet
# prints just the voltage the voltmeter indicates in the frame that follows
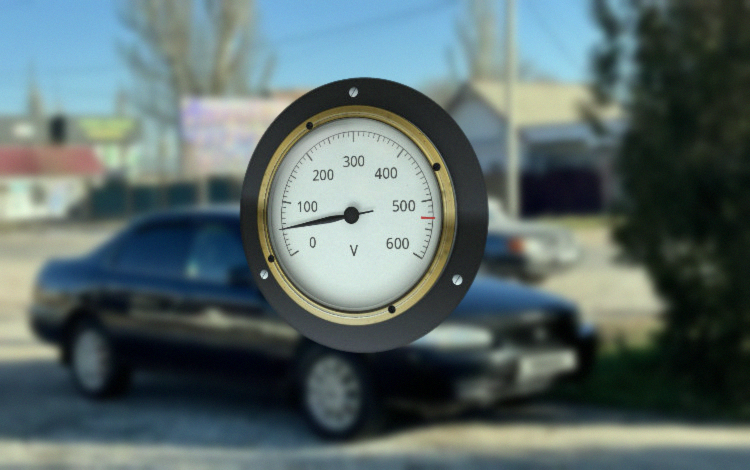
50 V
